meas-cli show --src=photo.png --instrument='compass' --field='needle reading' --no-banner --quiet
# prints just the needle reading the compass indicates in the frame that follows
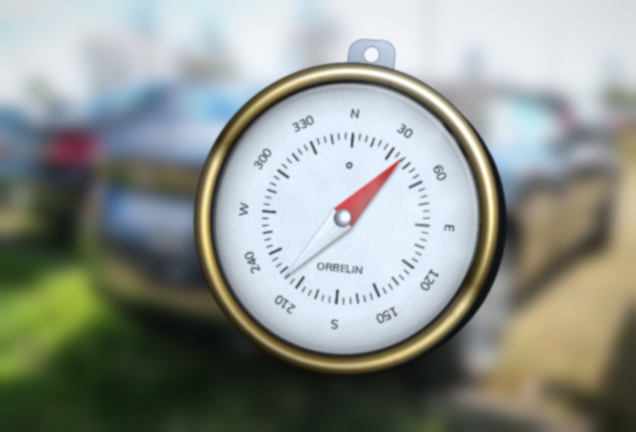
40 °
